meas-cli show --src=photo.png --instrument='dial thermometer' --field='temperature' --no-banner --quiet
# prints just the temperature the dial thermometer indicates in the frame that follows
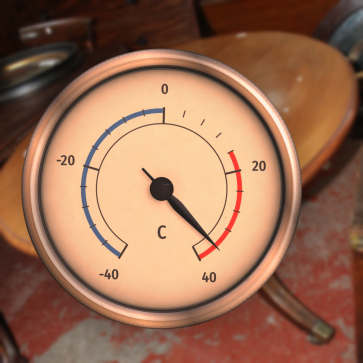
36 °C
